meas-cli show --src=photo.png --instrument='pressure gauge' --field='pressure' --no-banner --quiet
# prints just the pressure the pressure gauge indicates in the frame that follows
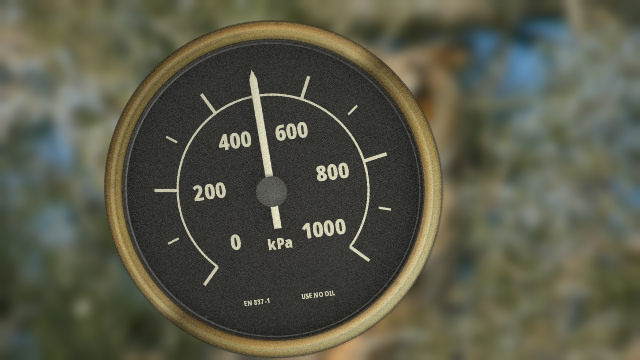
500 kPa
